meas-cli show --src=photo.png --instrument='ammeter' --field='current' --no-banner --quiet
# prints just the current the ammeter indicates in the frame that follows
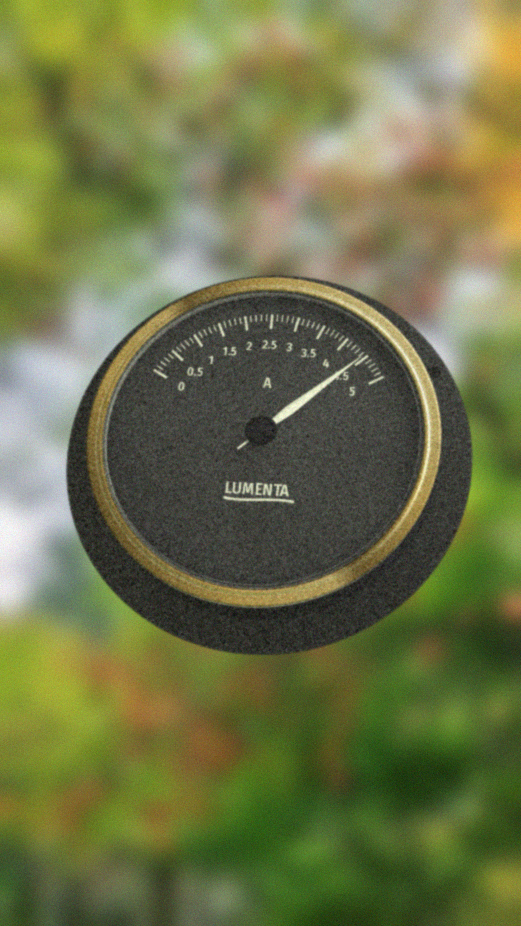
4.5 A
